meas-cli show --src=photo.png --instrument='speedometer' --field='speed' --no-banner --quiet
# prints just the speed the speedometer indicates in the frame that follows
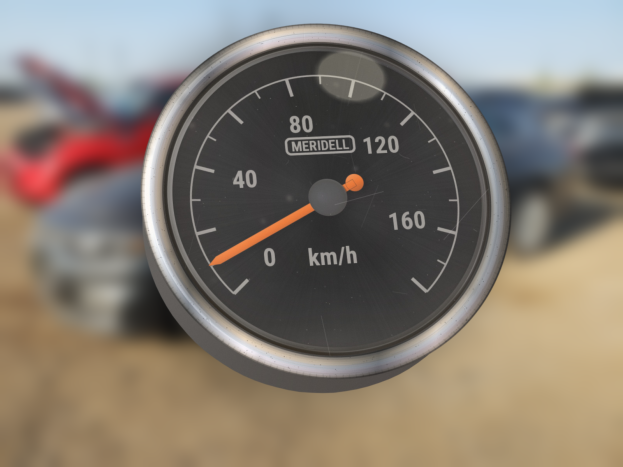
10 km/h
